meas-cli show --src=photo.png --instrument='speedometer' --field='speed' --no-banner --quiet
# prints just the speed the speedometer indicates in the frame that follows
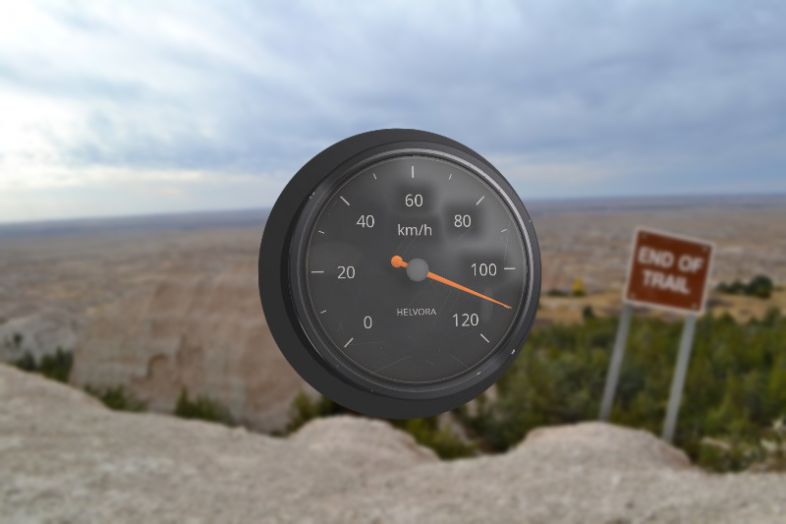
110 km/h
